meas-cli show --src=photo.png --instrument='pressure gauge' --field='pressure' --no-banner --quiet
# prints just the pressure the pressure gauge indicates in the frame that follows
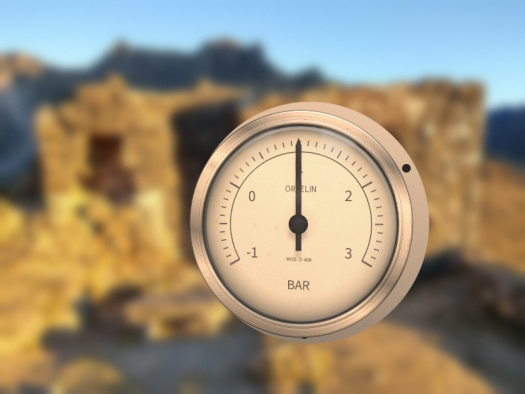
1 bar
